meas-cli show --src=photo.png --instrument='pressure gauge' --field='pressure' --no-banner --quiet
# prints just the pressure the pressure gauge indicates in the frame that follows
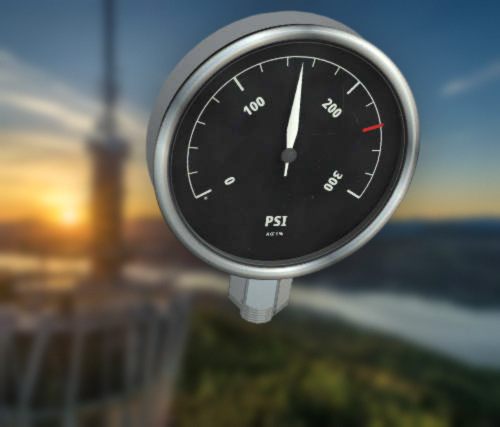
150 psi
